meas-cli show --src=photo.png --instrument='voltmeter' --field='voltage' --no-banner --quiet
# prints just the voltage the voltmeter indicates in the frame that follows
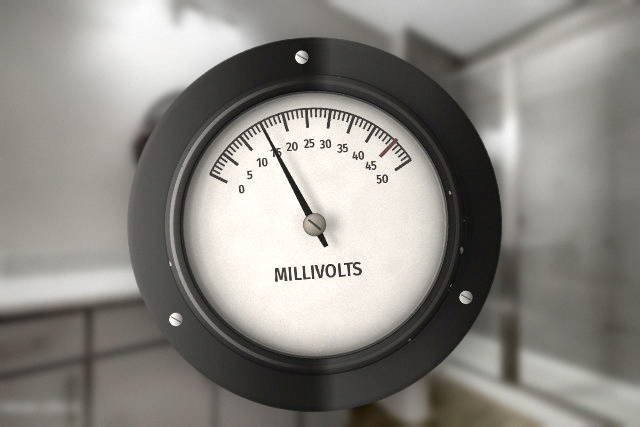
15 mV
